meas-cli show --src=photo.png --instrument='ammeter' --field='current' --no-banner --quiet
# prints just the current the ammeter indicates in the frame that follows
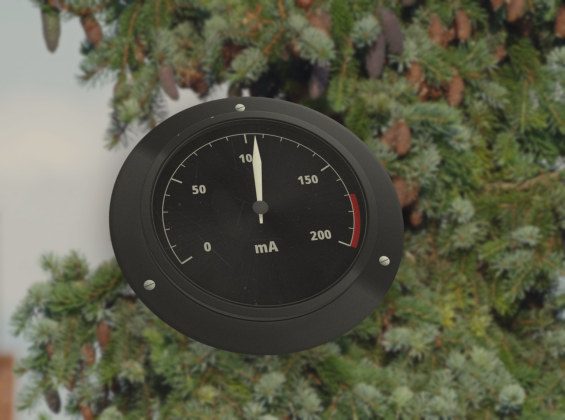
105 mA
